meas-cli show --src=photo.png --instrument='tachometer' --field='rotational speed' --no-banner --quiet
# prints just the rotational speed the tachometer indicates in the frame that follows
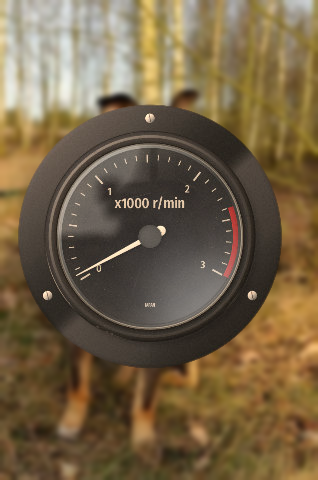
50 rpm
